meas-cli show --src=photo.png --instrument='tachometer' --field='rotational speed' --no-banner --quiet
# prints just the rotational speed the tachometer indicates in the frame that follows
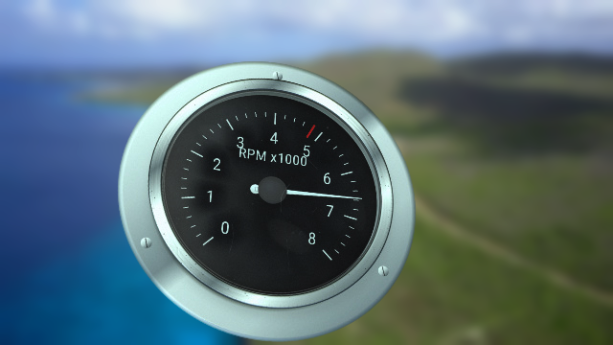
6600 rpm
